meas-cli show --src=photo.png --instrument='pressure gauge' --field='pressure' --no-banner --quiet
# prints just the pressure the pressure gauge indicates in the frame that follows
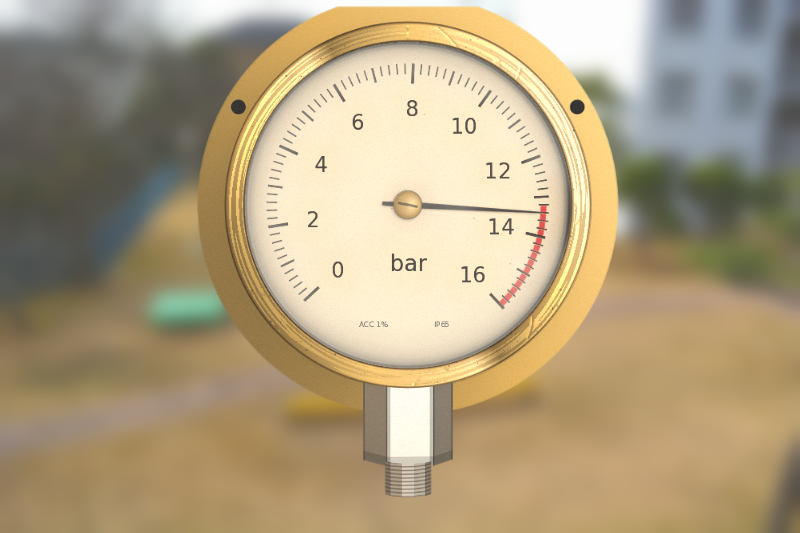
13.4 bar
